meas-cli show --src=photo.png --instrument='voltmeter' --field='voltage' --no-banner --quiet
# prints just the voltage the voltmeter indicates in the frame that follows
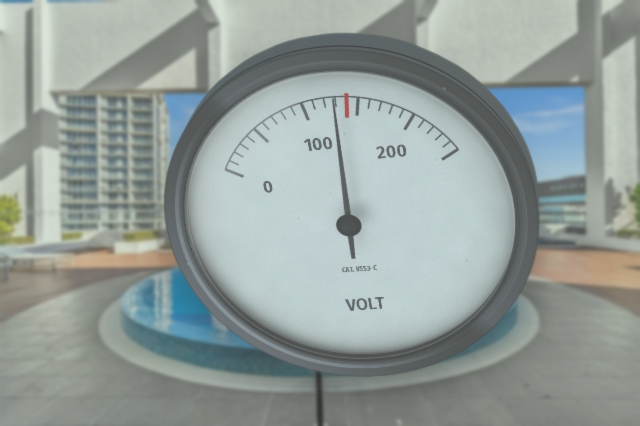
130 V
